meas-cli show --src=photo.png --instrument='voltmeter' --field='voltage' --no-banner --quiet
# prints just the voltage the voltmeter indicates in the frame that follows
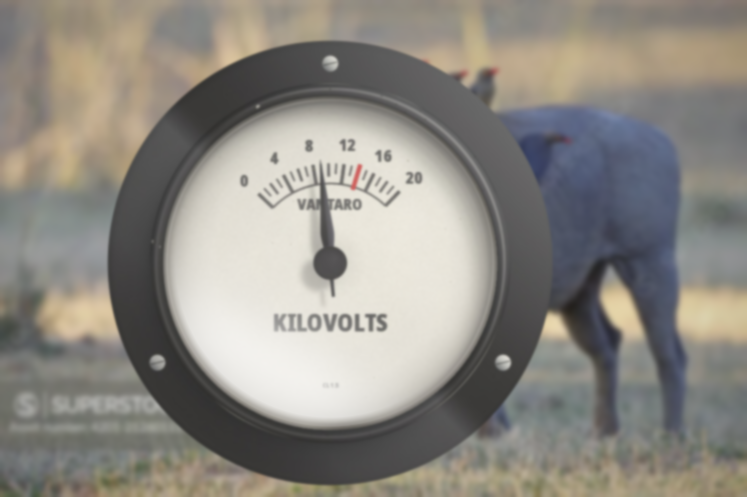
9 kV
